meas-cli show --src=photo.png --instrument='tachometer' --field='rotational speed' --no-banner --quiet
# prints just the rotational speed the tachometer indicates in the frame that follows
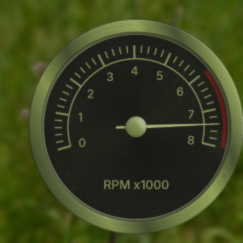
7400 rpm
